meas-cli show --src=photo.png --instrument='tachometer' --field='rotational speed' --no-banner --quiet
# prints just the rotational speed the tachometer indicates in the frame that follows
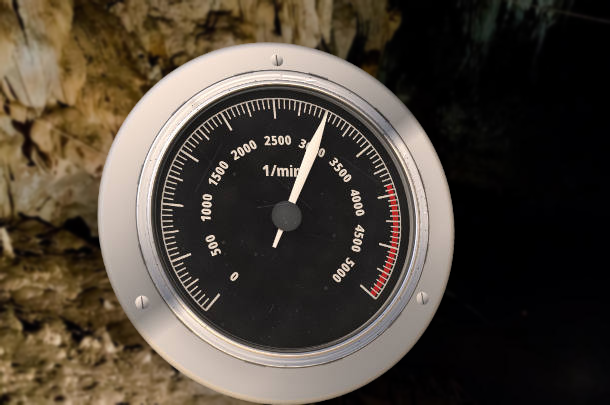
3000 rpm
